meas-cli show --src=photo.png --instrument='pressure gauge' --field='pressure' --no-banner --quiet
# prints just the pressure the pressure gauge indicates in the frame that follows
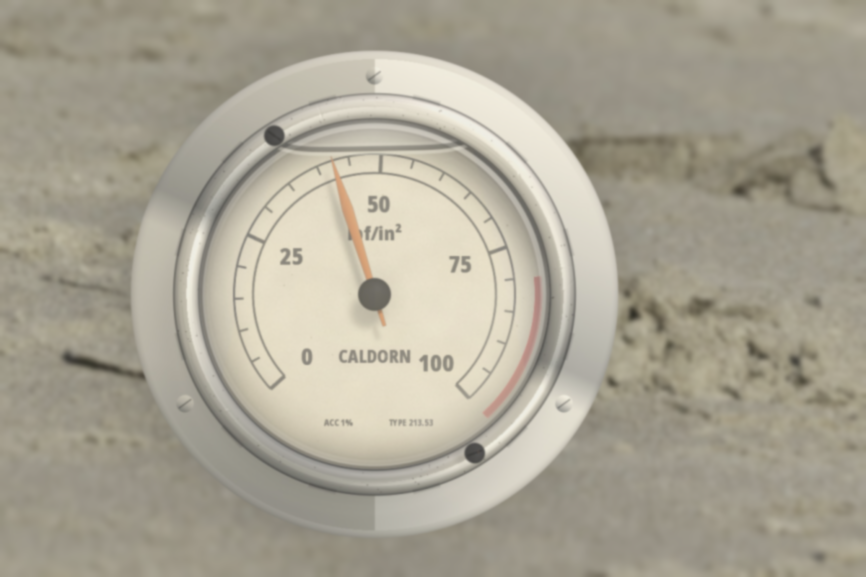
42.5 psi
